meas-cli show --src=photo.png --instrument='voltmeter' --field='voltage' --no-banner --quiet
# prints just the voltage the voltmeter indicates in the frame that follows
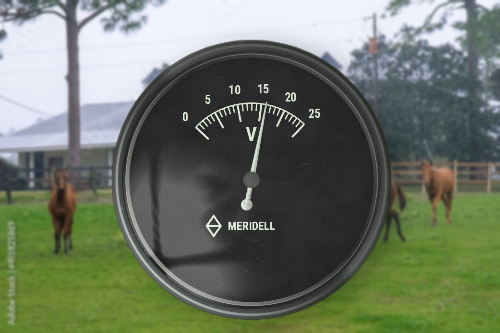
16 V
